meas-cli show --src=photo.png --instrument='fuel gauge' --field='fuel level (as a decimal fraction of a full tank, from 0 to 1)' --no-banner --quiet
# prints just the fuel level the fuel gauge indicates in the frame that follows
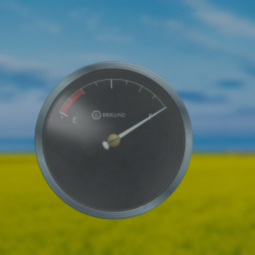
1
